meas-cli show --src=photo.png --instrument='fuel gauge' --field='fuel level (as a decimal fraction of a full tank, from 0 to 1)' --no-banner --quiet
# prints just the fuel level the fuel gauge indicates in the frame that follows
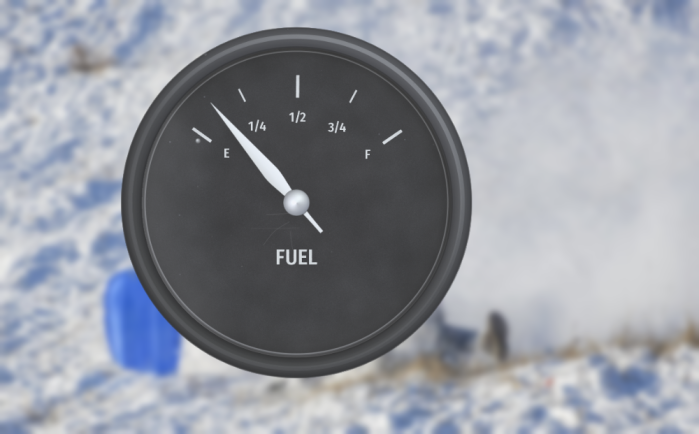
0.125
